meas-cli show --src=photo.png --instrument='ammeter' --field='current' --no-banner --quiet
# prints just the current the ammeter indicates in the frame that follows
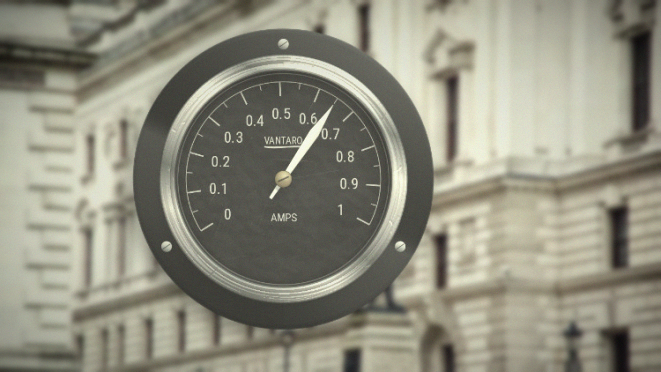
0.65 A
